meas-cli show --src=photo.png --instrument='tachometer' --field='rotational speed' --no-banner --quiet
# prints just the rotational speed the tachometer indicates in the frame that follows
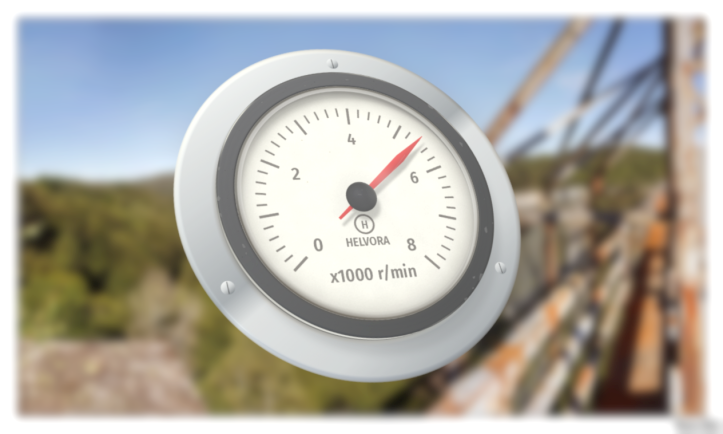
5400 rpm
